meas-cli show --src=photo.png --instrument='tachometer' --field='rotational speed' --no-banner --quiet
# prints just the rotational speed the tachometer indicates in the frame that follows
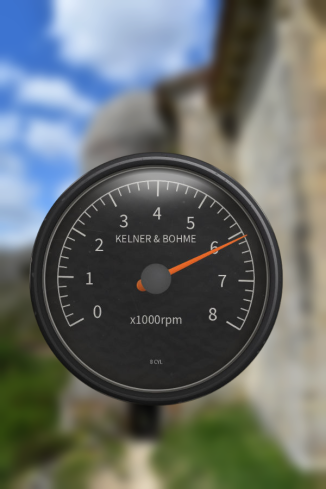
6100 rpm
